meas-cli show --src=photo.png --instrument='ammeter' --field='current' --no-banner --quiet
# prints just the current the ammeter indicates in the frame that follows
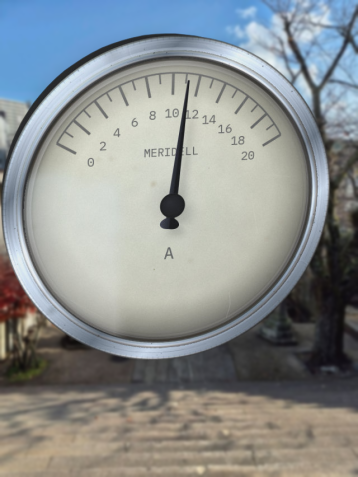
11 A
